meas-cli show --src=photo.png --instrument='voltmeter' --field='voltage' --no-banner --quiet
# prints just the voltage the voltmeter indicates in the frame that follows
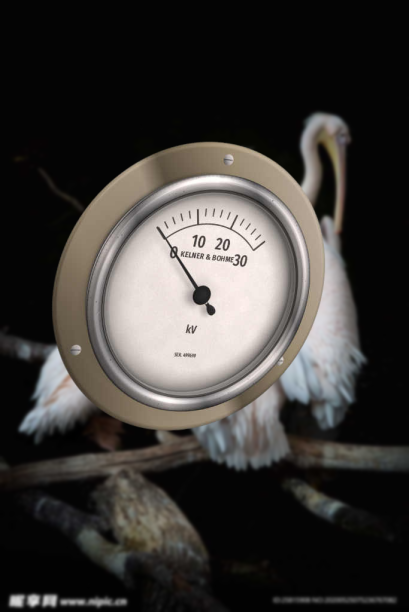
0 kV
